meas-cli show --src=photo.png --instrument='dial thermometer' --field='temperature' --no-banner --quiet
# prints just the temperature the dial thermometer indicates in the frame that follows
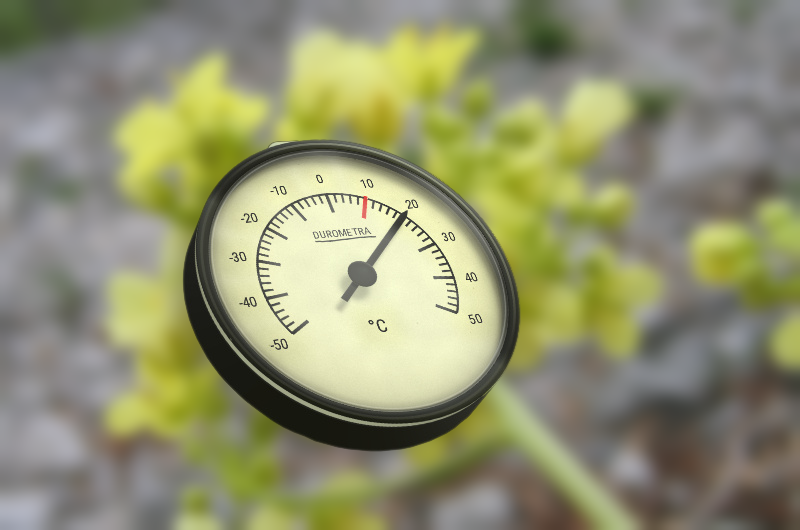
20 °C
